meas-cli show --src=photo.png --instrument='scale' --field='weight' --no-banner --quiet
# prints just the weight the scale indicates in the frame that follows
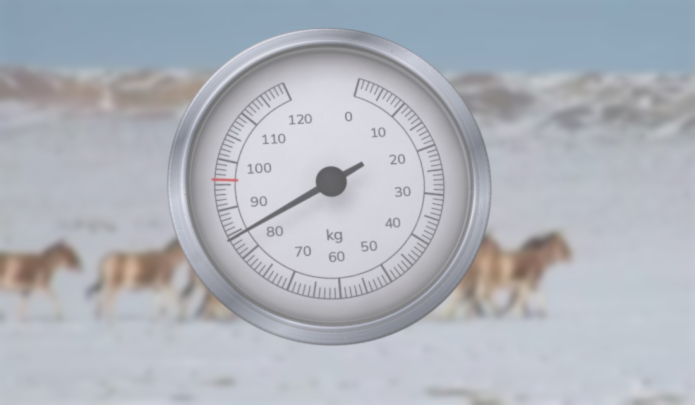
84 kg
